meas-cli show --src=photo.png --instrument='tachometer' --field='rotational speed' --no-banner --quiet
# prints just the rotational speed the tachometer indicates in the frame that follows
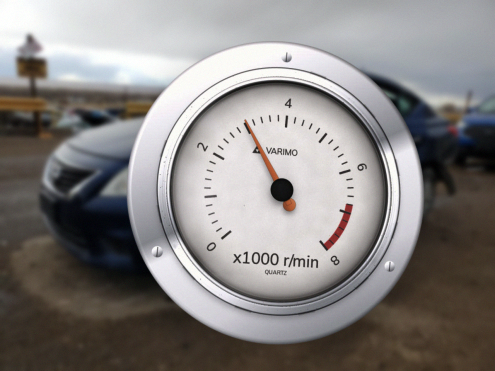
3000 rpm
